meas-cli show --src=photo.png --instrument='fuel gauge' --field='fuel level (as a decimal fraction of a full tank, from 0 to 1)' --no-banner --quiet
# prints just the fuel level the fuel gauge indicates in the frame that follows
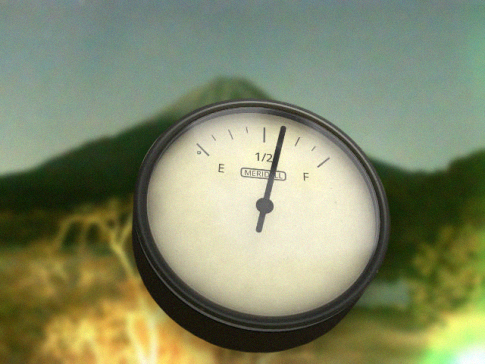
0.625
